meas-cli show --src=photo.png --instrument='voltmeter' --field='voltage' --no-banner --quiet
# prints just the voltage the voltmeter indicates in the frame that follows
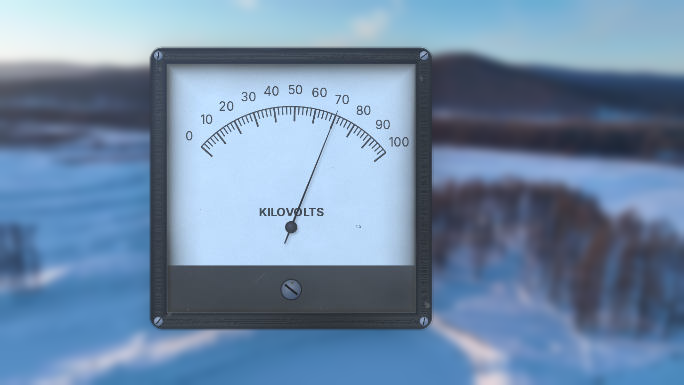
70 kV
